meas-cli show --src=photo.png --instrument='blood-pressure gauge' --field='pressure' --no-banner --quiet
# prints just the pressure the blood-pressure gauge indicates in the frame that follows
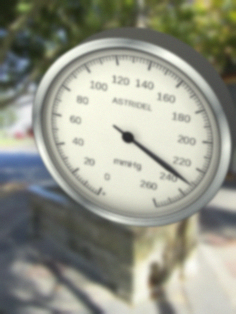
230 mmHg
